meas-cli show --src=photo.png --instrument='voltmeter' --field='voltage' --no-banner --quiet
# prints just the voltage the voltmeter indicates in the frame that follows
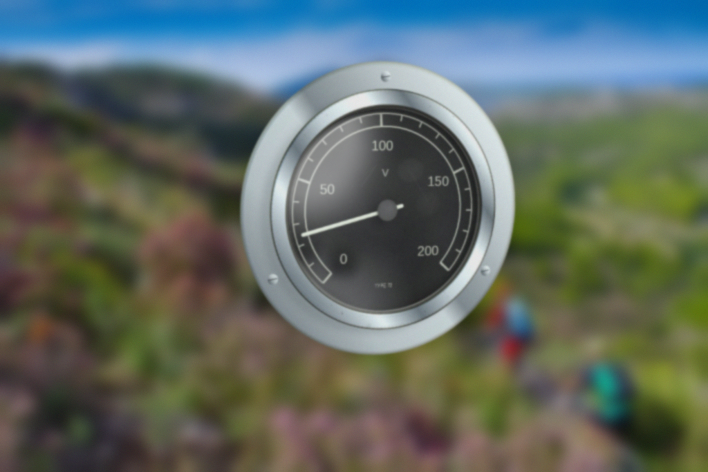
25 V
